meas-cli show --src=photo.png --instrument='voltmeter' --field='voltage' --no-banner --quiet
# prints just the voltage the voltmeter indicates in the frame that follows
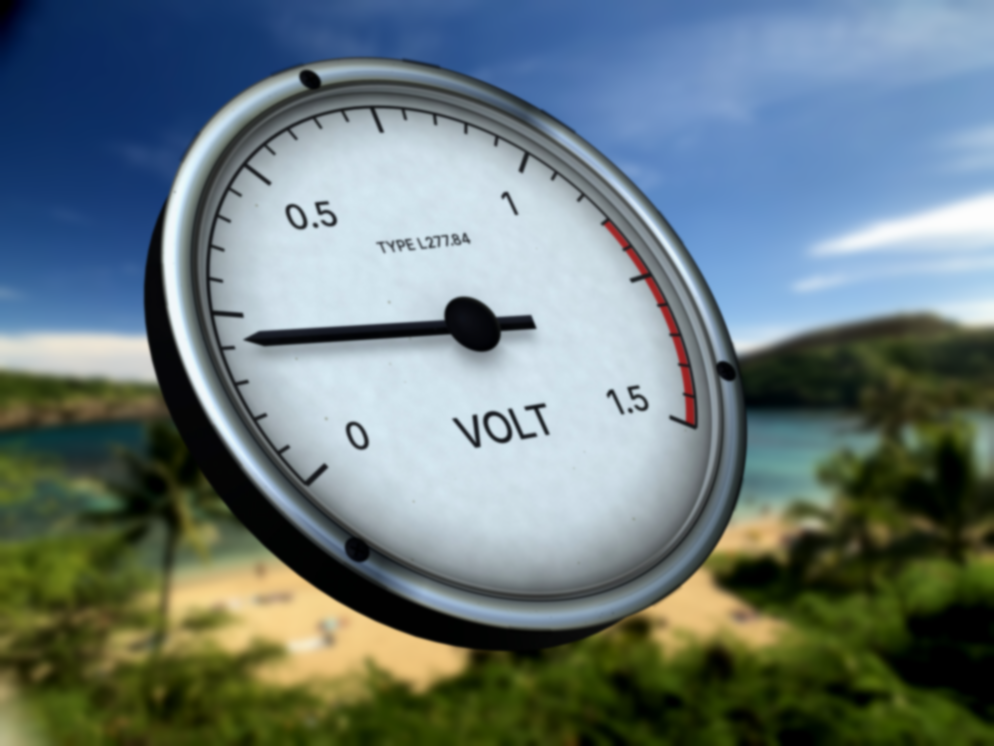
0.2 V
